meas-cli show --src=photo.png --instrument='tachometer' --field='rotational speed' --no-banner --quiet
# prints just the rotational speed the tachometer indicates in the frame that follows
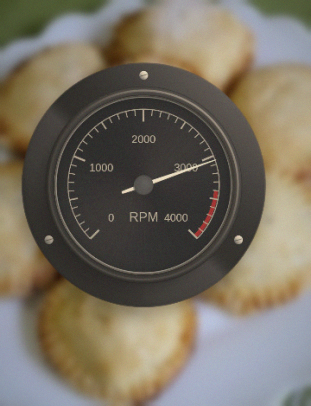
3050 rpm
